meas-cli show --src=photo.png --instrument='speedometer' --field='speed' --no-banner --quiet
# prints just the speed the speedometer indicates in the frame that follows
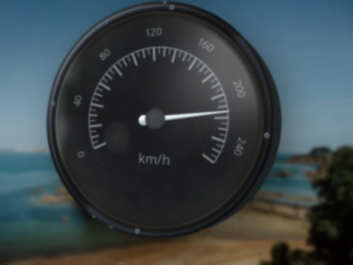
215 km/h
